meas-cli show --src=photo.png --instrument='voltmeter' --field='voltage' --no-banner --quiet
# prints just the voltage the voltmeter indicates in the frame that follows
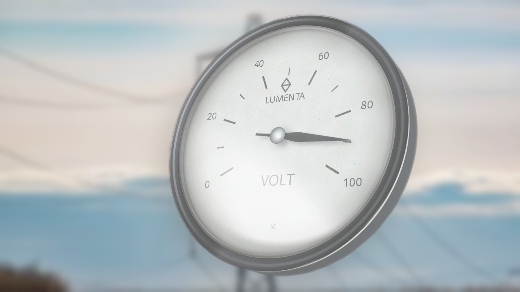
90 V
